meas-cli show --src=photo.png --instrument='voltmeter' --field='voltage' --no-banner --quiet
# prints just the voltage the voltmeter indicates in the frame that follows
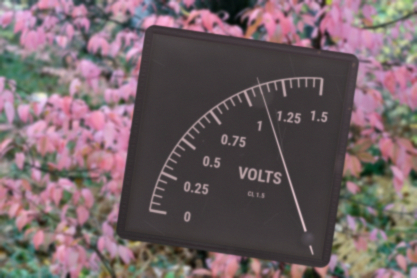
1.1 V
